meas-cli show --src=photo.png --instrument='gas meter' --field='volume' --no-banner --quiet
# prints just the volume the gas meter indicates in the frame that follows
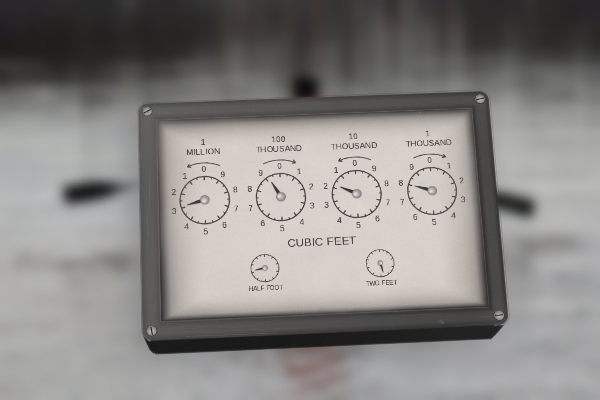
291800 ft³
